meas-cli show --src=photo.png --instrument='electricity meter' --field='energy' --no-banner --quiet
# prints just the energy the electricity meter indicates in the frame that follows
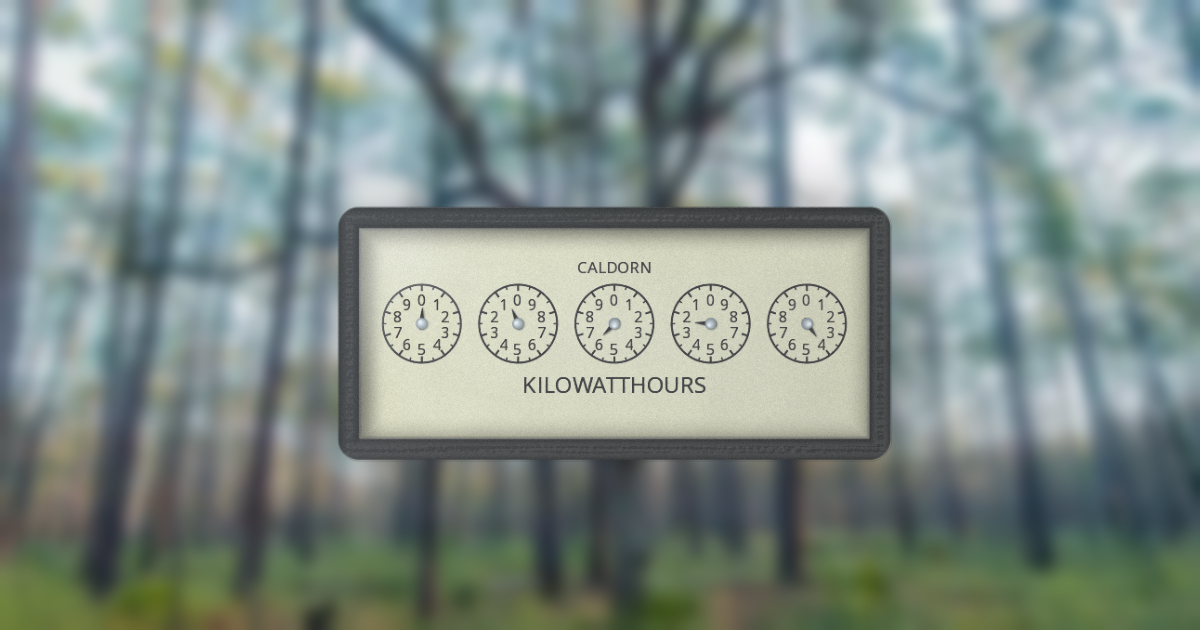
624 kWh
